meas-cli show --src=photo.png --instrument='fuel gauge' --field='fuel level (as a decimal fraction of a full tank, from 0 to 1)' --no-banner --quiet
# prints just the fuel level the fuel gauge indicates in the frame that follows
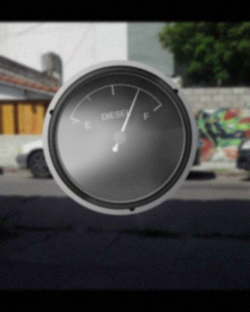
0.75
